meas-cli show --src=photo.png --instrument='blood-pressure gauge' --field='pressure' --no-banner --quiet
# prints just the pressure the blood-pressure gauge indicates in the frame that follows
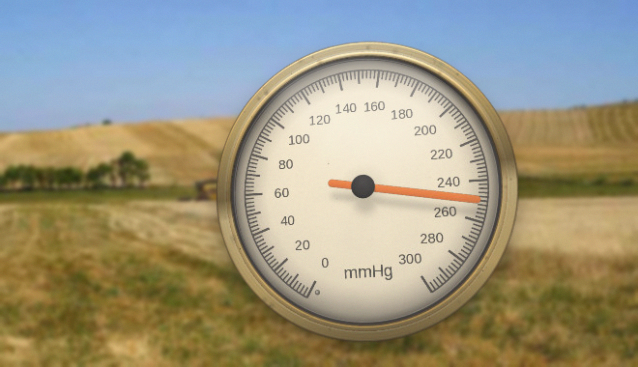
250 mmHg
